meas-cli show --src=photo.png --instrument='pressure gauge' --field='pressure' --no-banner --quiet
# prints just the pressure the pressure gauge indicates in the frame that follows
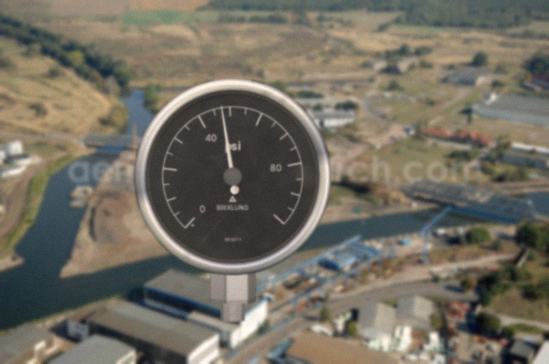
47.5 psi
